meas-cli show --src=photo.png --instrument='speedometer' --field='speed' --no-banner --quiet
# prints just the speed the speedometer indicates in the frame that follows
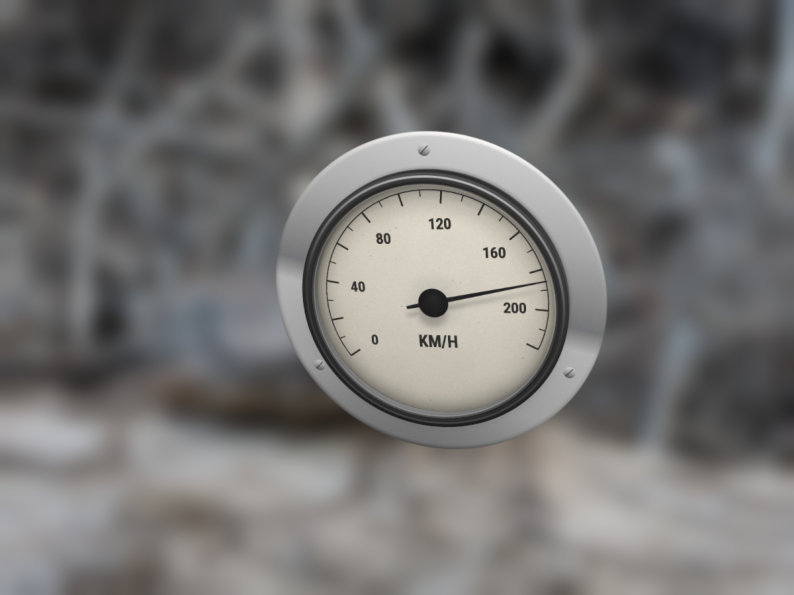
185 km/h
